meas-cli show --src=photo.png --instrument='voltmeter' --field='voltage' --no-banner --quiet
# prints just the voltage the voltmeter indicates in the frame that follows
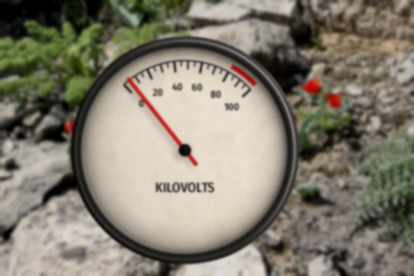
5 kV
